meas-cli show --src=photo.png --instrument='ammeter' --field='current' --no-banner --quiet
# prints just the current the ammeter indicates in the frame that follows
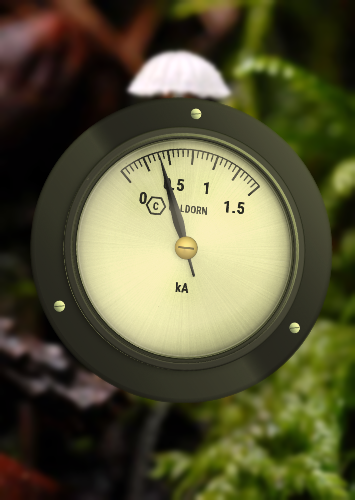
0.4 kA
